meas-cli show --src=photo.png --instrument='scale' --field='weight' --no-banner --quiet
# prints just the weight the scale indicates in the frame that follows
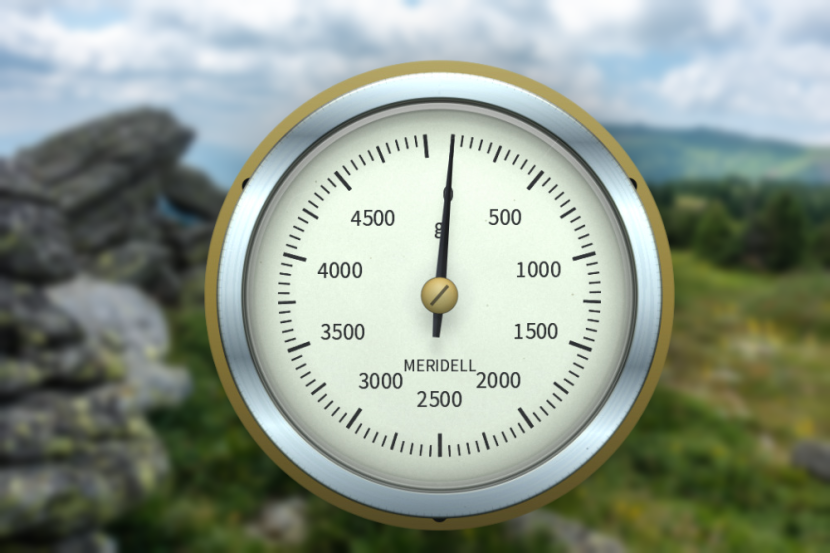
0 g
